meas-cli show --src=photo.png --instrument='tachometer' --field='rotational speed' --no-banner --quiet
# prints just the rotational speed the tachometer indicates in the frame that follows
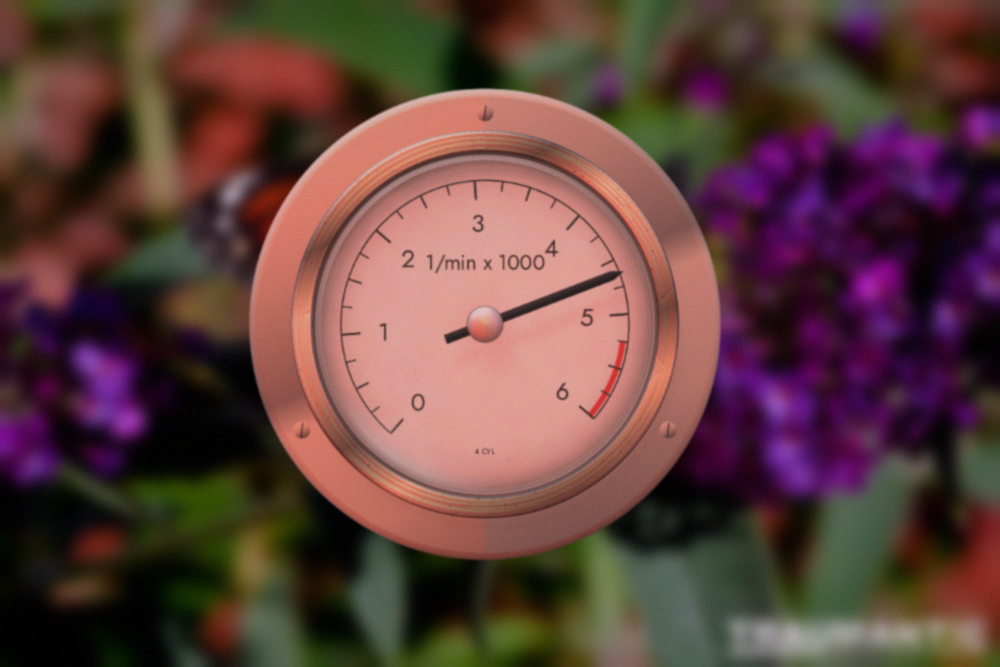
4625 rpm
